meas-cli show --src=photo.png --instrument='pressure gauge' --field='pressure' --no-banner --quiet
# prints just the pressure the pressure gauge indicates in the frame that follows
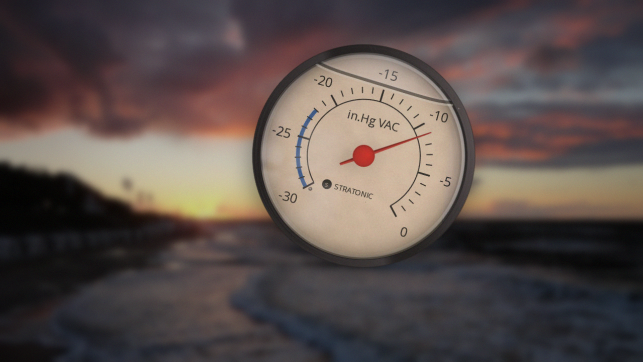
-9 inHg
